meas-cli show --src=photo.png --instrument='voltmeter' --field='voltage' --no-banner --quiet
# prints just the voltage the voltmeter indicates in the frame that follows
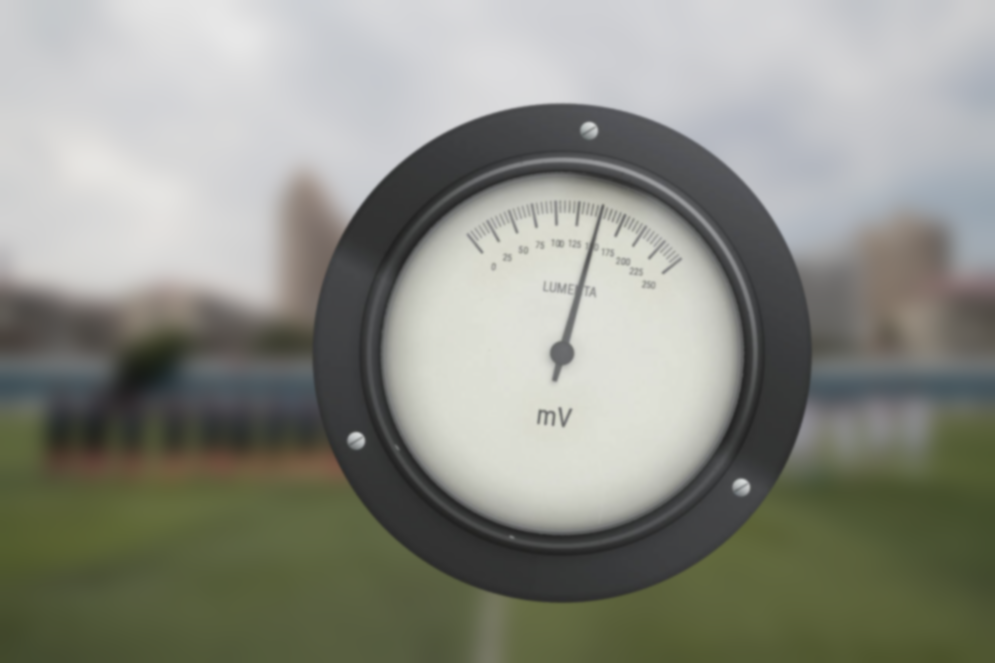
150 mV
